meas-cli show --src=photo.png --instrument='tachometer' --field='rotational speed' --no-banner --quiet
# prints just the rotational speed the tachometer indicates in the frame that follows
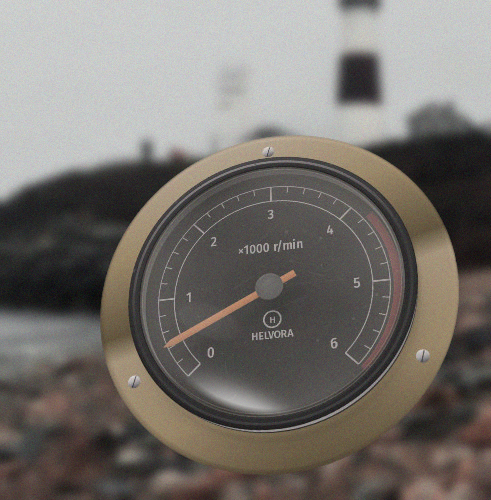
400 rpm
